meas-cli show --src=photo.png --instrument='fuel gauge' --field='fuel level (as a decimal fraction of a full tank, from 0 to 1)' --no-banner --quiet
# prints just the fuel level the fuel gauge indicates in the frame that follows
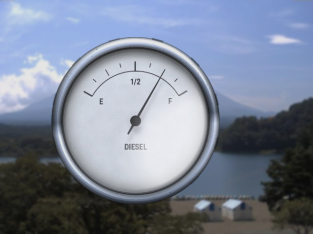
0.75
